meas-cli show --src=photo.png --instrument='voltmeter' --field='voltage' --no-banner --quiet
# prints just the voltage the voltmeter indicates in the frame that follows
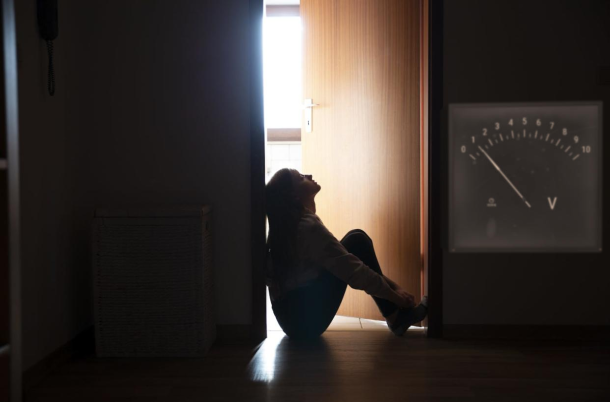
1 V
